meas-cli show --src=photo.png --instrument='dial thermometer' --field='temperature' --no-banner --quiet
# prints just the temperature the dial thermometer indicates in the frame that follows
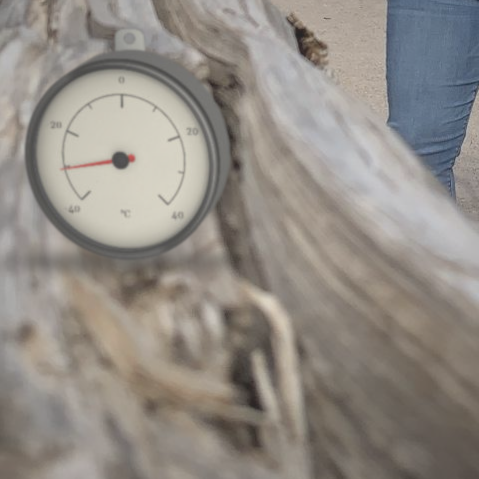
-30 °C
